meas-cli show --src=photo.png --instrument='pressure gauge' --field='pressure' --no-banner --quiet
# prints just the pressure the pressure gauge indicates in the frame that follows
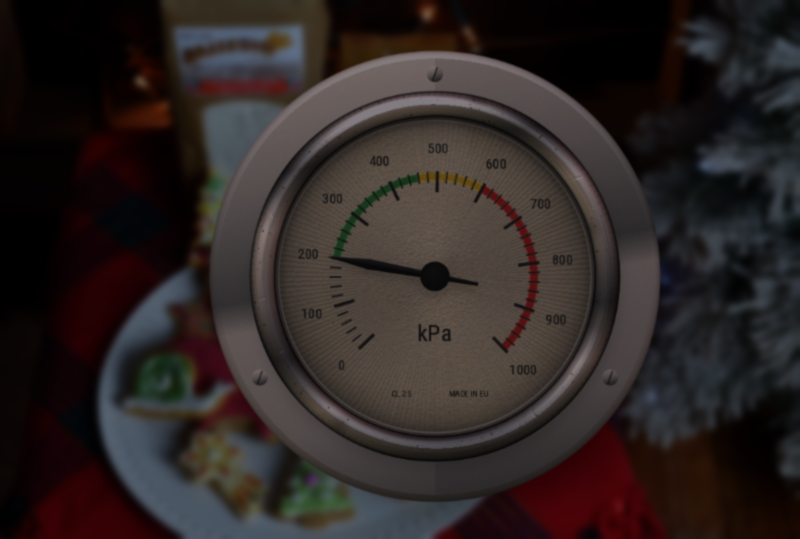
200 kPa
